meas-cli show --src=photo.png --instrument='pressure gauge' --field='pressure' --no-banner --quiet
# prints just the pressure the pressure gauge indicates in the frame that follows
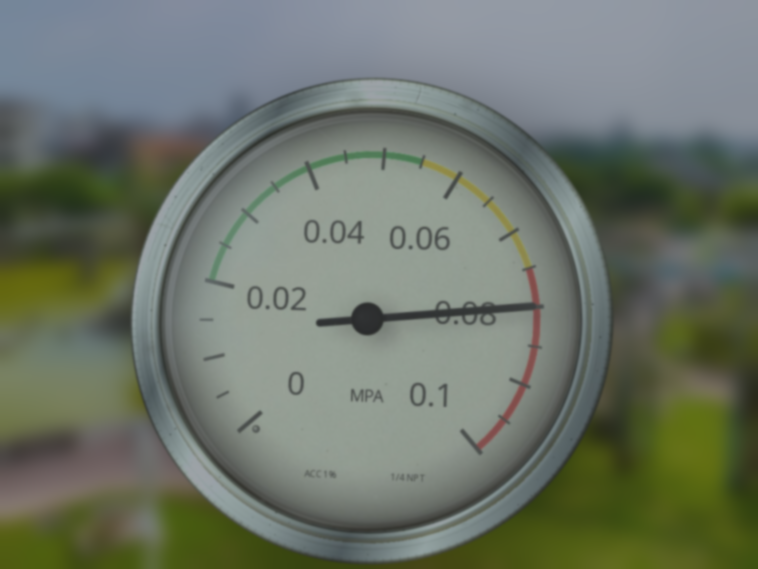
0.08 MPa
